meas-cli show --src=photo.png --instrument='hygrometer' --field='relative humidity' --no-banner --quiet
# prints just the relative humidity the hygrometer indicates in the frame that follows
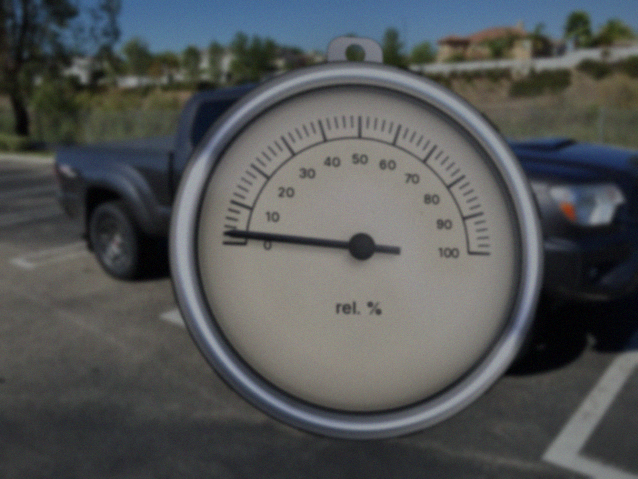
2 %
